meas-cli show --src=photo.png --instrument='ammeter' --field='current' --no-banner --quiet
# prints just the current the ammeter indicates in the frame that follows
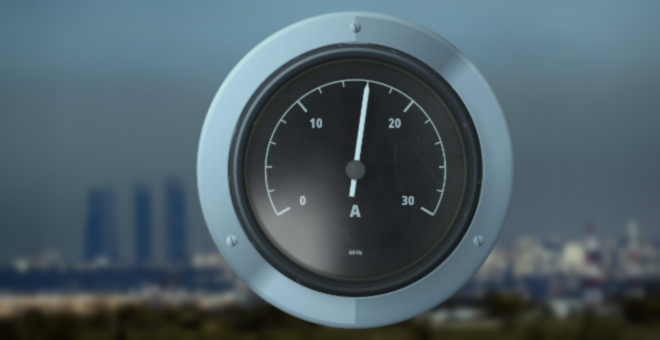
16 A
